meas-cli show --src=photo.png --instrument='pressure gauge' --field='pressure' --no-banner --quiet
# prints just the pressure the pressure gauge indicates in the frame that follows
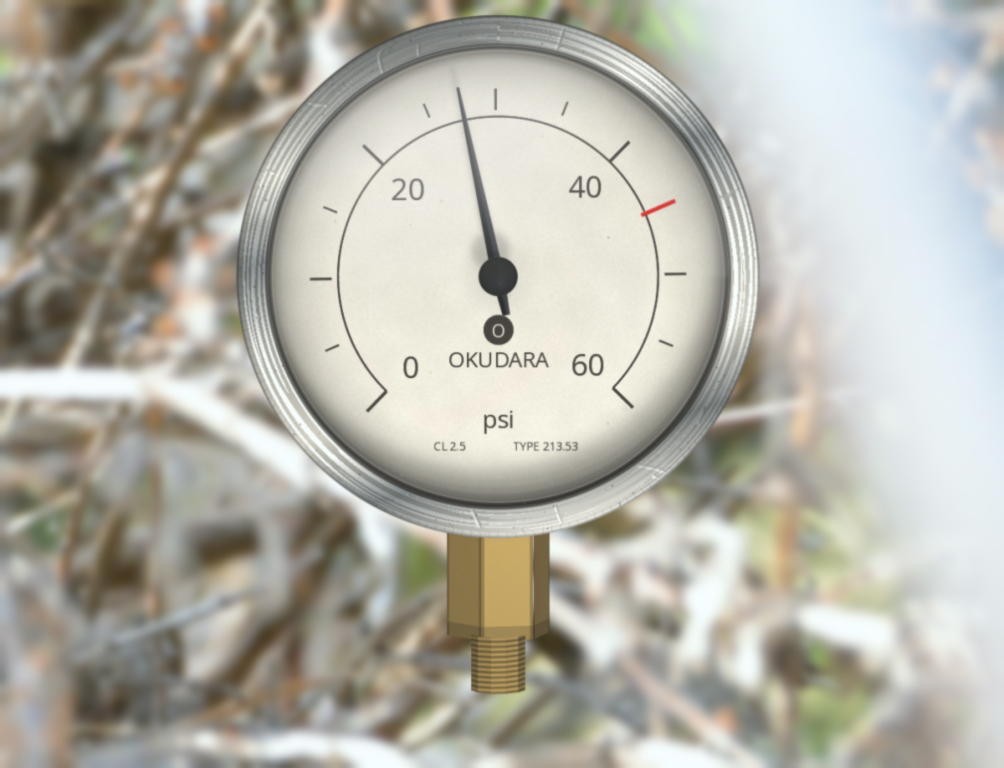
27.5 psi
